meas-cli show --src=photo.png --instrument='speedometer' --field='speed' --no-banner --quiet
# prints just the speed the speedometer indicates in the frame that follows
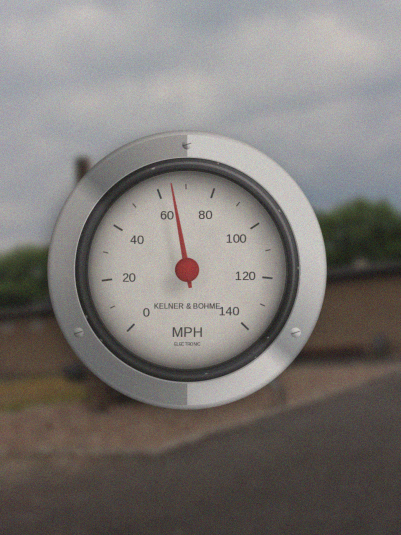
65 mph
